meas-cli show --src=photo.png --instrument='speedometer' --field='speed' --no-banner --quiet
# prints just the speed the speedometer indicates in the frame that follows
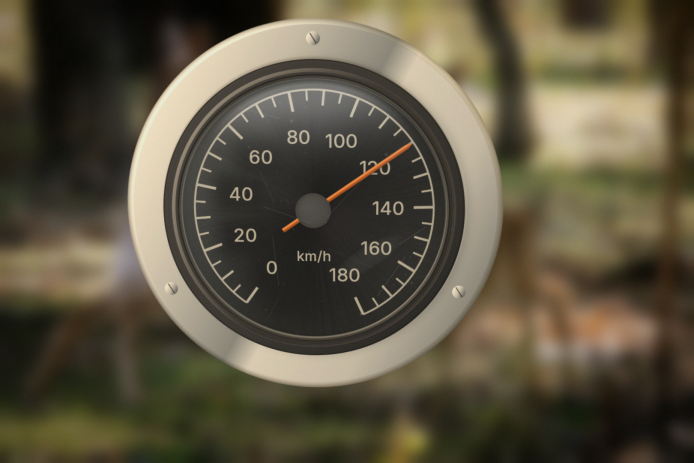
120 km/h
